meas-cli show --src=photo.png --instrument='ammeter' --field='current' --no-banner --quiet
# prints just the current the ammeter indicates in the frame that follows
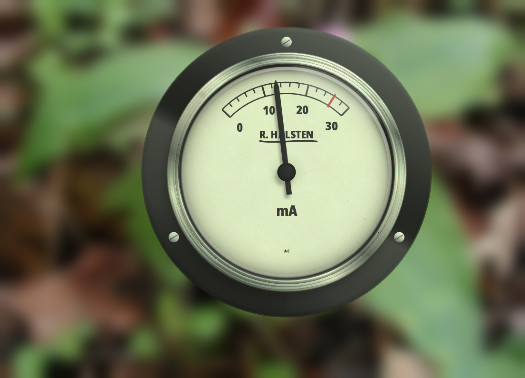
13 mA
